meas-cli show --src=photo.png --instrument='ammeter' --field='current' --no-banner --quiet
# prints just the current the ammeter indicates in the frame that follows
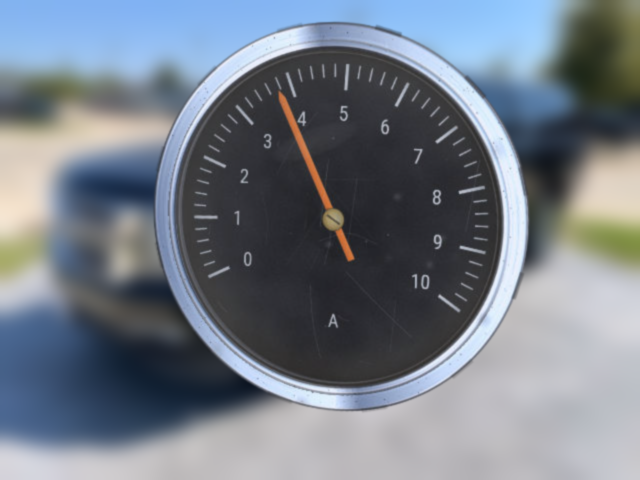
3.8 A
